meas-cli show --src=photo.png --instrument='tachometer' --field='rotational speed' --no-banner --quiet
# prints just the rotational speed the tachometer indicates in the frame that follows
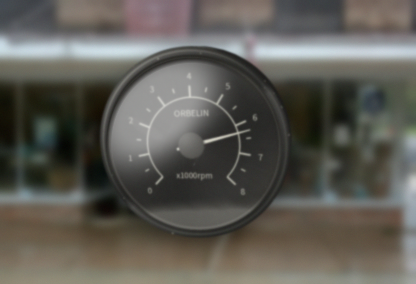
6250 rpm
